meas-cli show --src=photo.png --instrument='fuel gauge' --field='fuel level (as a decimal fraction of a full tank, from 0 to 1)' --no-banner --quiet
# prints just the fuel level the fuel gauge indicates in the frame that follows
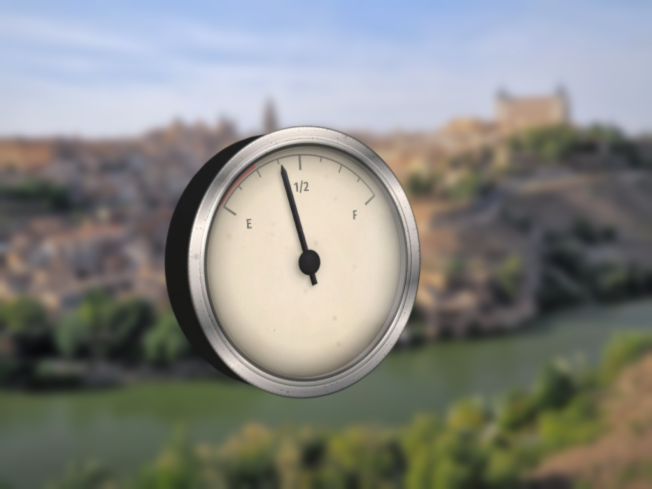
0.375
